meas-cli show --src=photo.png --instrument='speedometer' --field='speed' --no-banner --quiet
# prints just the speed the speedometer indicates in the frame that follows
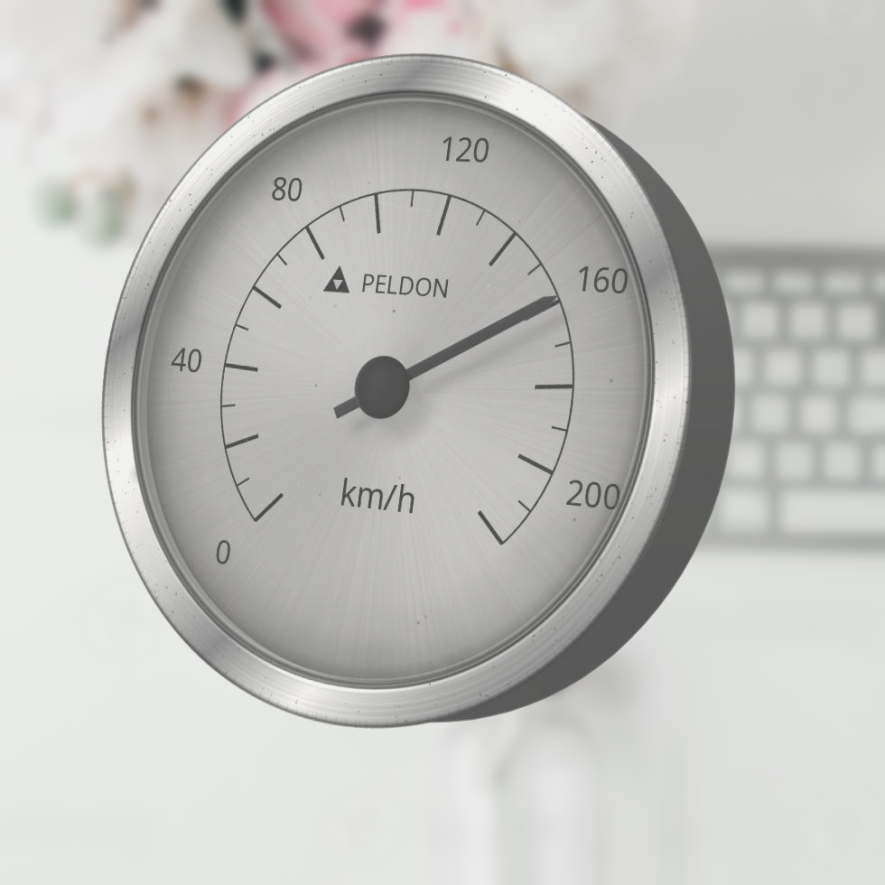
160 km/h
